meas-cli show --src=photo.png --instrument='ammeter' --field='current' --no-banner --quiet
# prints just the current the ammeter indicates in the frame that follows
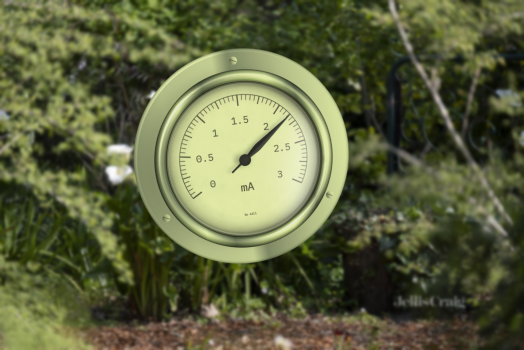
2.15 mA
